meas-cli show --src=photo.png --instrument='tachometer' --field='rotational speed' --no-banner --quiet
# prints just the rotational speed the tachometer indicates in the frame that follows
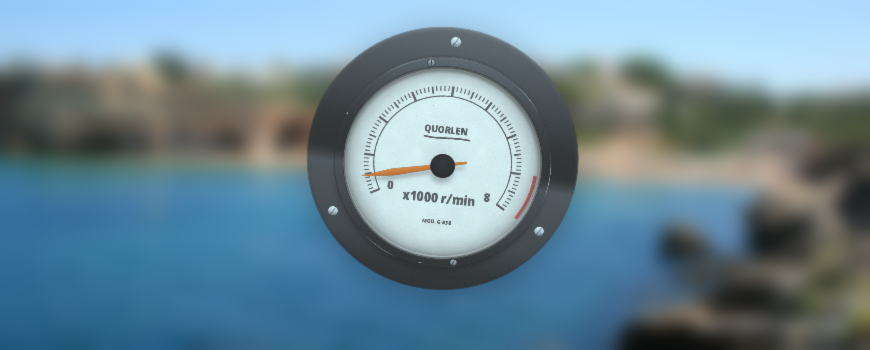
500 rpm
